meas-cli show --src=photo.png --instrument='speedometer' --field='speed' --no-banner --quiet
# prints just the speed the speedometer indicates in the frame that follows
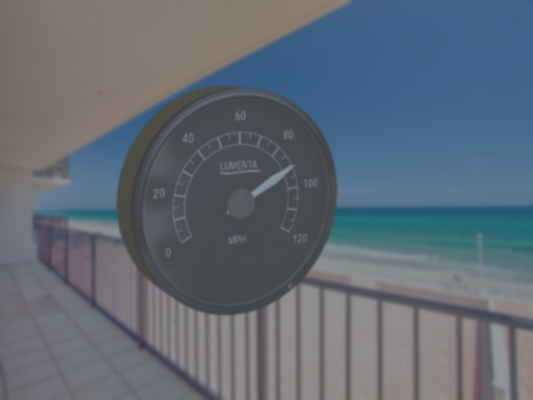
90 mph
